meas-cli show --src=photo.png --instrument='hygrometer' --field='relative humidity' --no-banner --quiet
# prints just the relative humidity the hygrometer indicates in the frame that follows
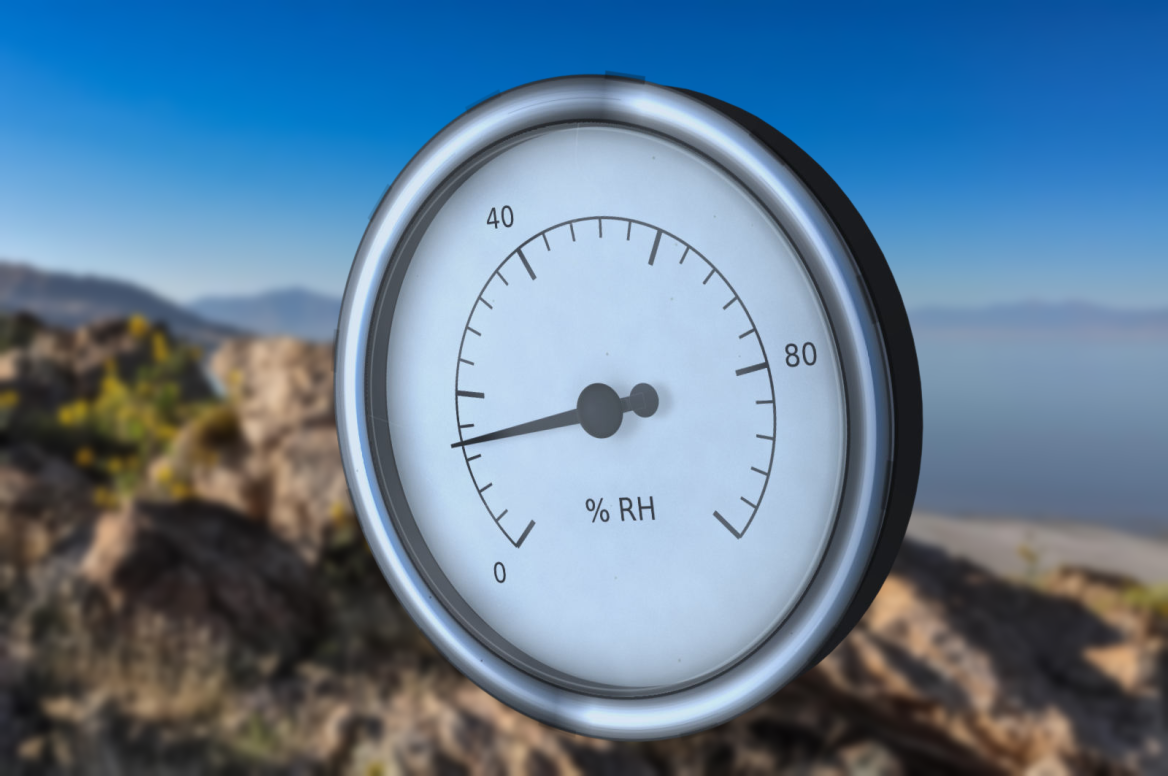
14 %
